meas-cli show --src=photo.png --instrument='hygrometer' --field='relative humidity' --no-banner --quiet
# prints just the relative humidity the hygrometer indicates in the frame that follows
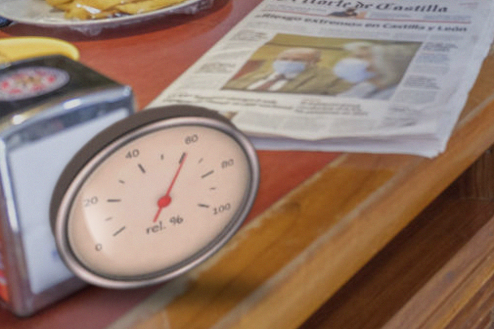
60 %
